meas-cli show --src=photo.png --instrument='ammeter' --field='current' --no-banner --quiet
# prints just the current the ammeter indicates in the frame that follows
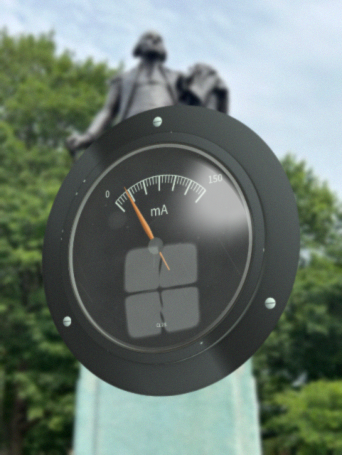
25 mA
